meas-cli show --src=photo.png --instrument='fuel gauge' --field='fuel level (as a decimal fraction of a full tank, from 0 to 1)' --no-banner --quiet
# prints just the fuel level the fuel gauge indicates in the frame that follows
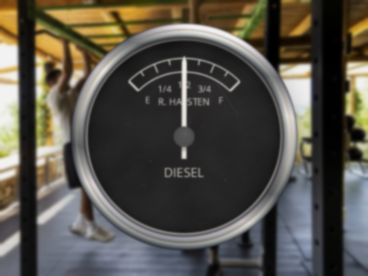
0.5
